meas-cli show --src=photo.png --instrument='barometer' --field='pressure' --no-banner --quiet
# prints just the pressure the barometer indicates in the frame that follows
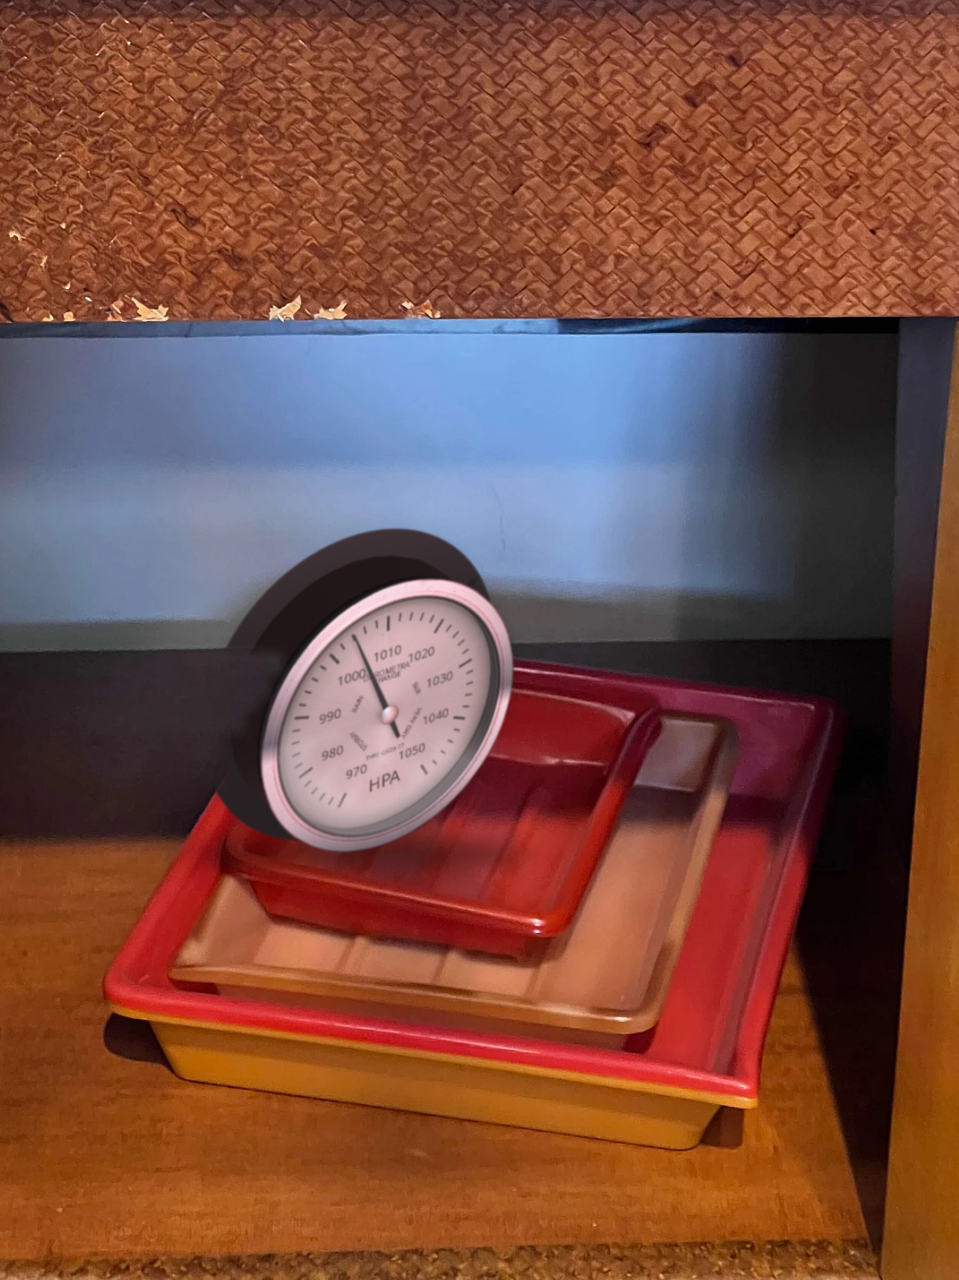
1004 hPa
